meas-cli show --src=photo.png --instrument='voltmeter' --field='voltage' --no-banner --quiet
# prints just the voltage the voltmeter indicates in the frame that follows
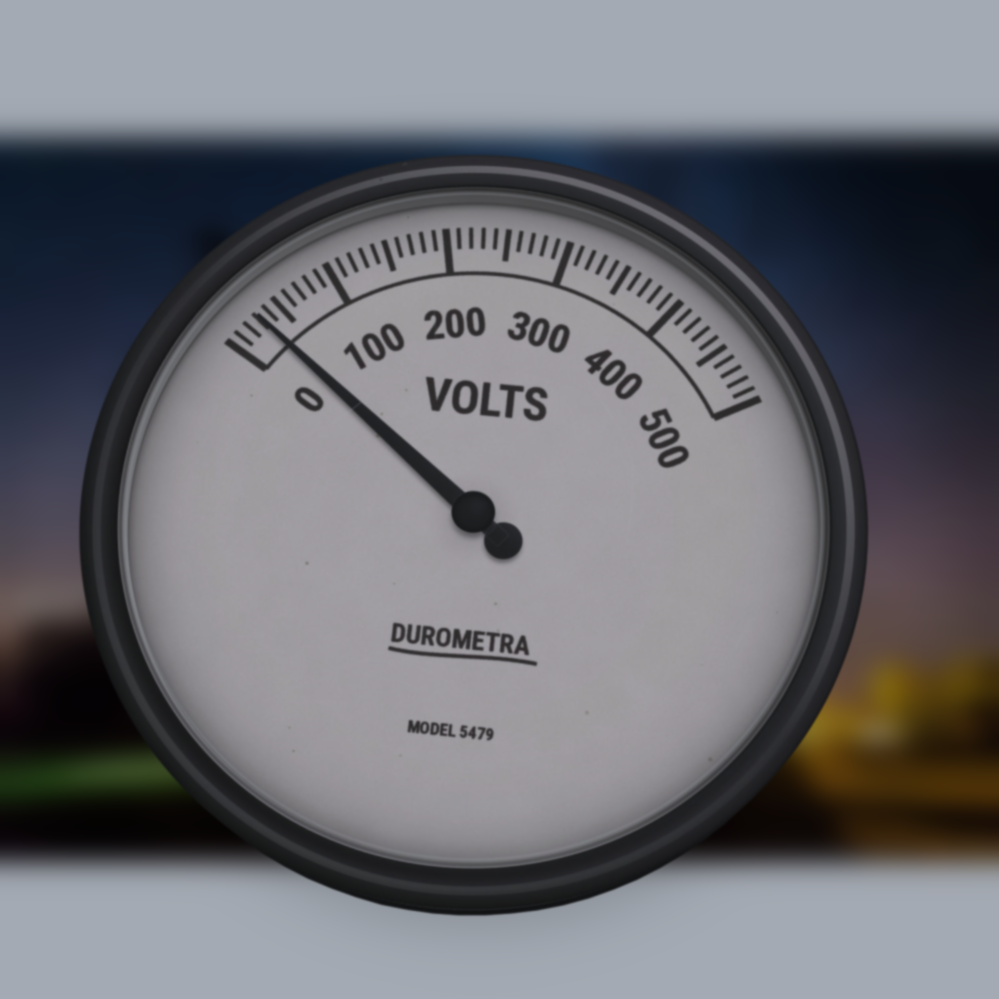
30 V
